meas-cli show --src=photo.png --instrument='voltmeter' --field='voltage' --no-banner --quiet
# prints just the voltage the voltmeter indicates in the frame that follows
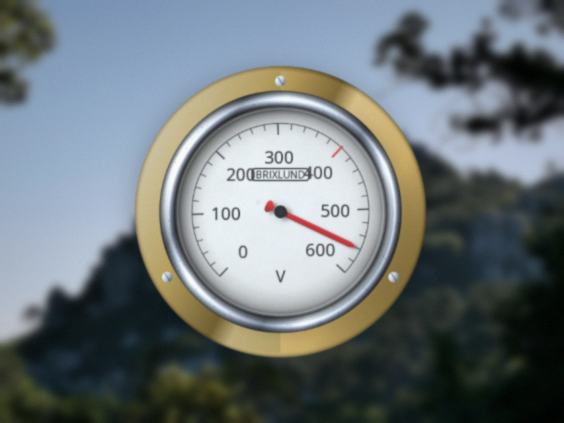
560 V
